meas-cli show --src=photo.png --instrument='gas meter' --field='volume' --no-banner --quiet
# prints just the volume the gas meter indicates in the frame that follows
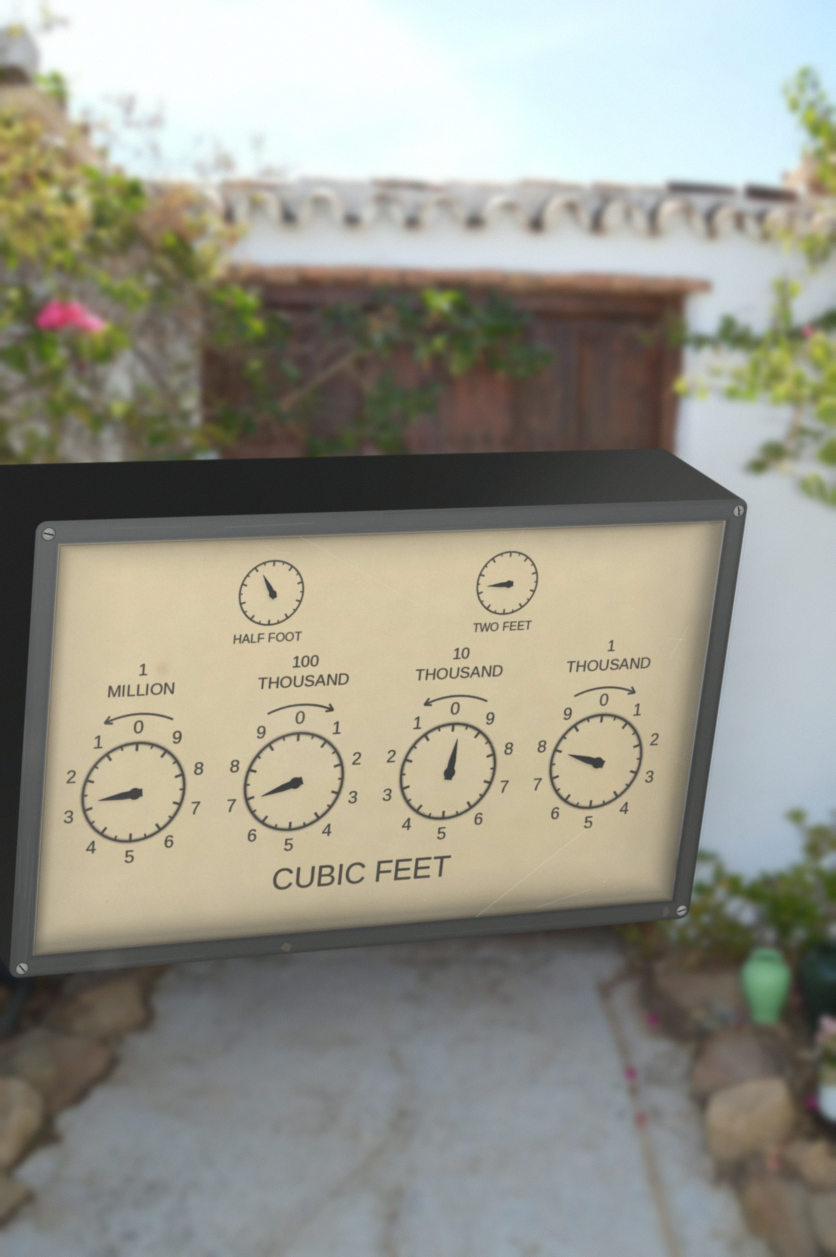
269800 ft³
